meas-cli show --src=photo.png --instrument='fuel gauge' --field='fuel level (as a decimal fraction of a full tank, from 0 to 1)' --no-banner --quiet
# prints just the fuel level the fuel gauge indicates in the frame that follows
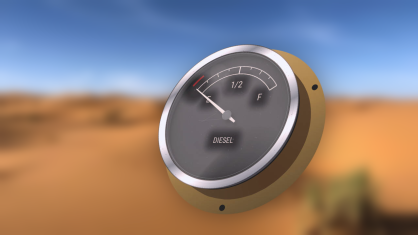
0
